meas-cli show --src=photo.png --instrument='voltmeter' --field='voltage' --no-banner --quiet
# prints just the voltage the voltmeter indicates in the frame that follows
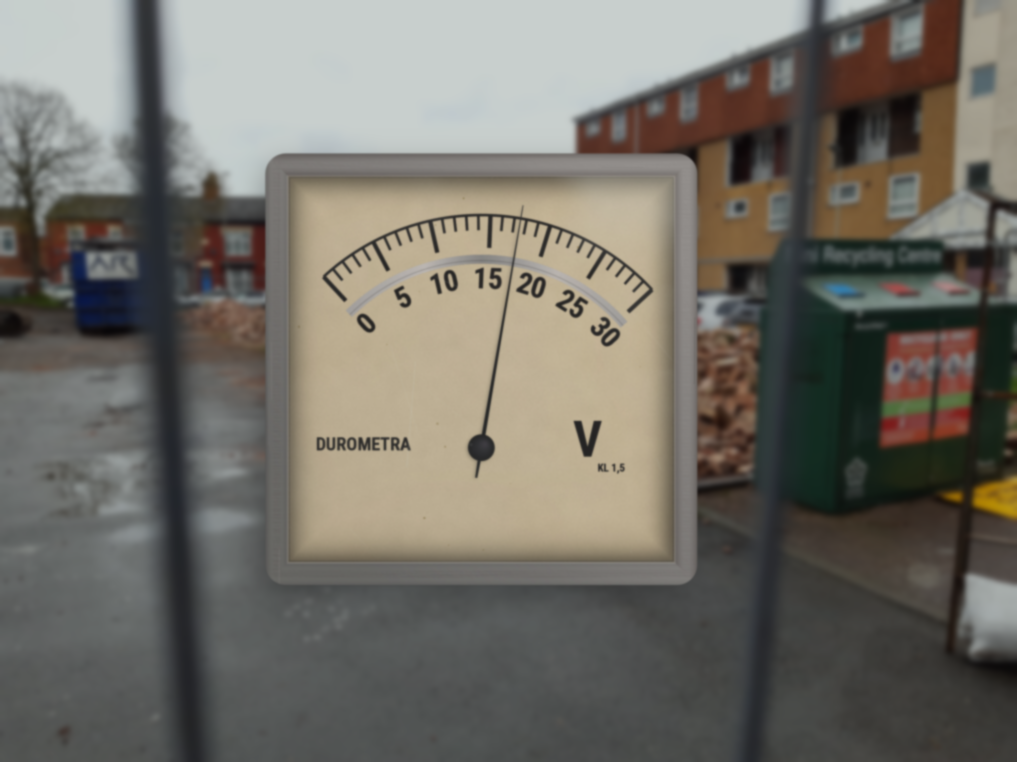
17.5 V
